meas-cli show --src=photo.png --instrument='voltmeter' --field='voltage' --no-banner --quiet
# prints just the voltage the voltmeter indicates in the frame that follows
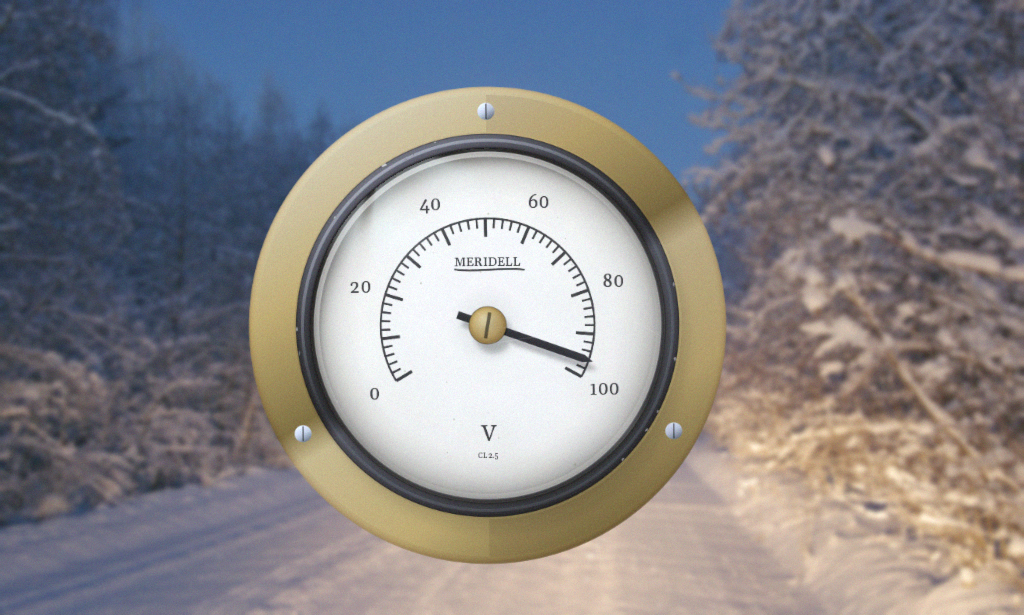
96 V
